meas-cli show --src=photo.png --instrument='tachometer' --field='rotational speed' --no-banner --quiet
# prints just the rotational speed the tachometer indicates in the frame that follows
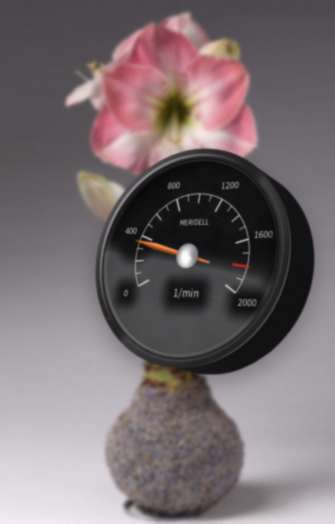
350 rpm
